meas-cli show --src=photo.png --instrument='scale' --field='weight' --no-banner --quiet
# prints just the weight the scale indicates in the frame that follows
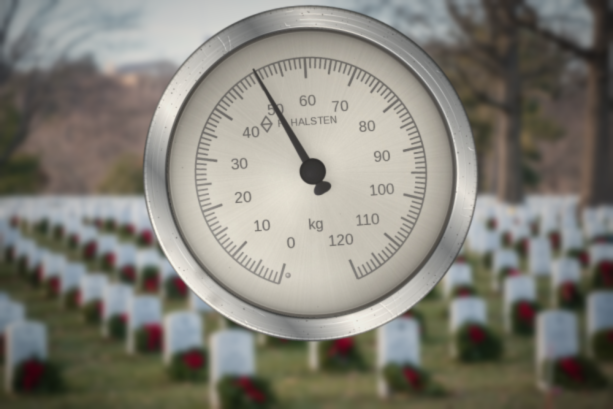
50 kg
